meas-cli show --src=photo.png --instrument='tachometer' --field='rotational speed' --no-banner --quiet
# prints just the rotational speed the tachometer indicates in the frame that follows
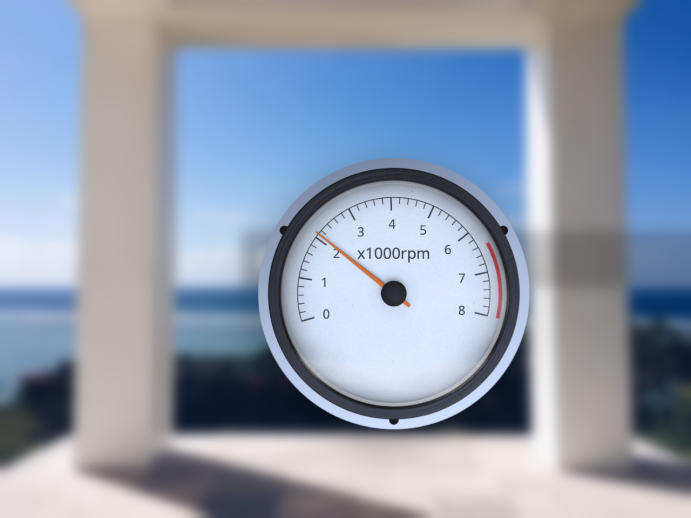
2100 rpm
